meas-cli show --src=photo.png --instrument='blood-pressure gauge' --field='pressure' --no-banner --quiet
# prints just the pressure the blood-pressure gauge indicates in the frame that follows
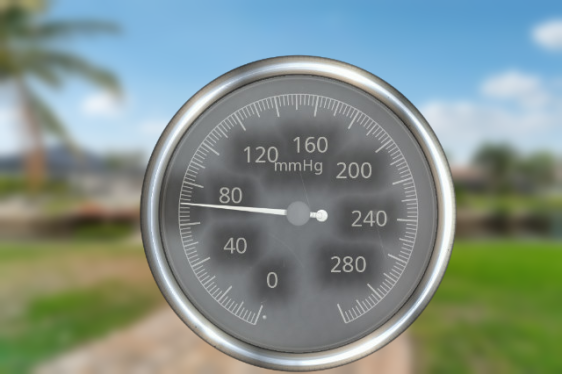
70 mmHg
